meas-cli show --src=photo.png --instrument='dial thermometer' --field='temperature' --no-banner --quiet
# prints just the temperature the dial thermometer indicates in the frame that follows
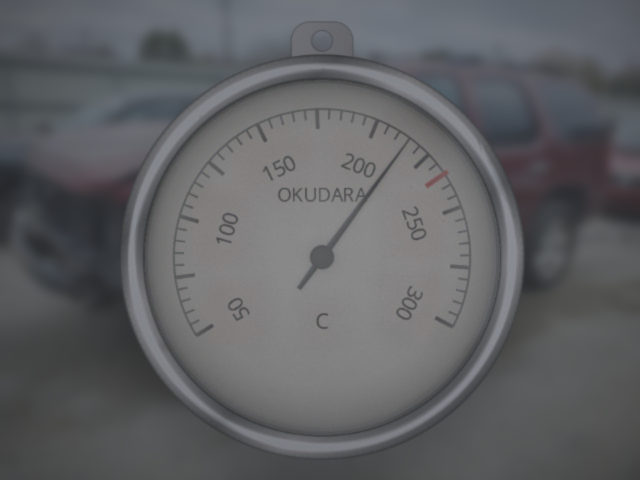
215 °C
